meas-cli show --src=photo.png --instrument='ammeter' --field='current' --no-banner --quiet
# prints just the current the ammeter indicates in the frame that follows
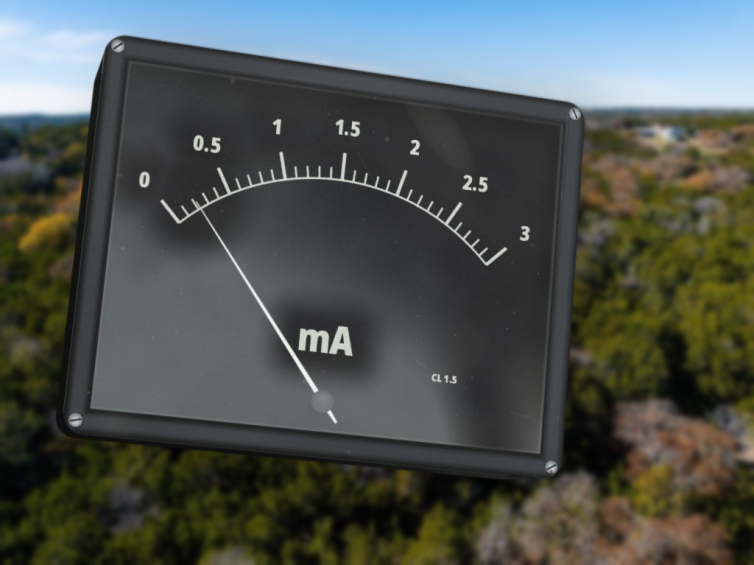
0.2 mA
